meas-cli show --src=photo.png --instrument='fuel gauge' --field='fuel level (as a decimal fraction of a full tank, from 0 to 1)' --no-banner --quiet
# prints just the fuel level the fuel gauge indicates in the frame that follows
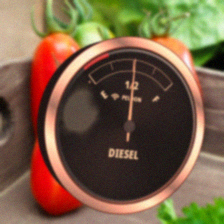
0.5
